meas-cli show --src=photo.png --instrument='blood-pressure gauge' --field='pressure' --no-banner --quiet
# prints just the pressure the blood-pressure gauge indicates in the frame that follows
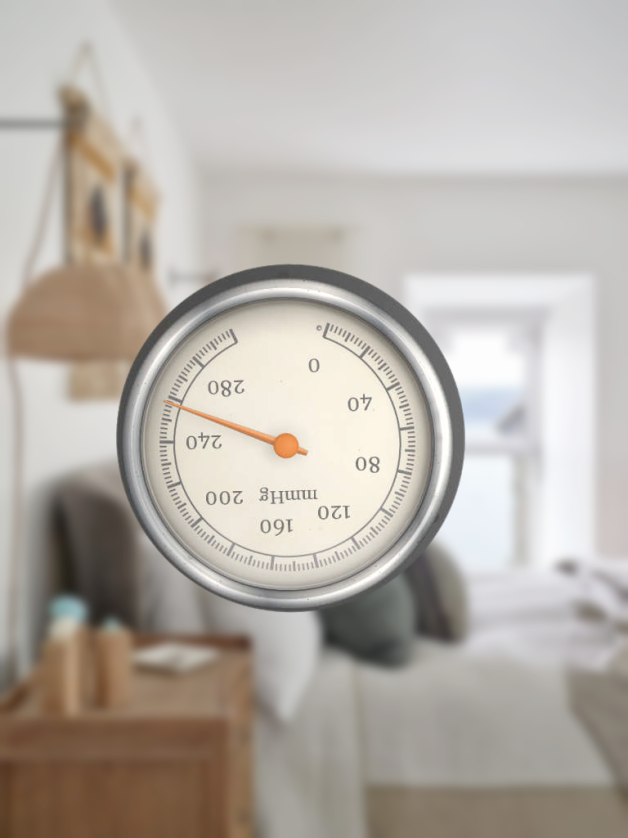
258 mmHg
